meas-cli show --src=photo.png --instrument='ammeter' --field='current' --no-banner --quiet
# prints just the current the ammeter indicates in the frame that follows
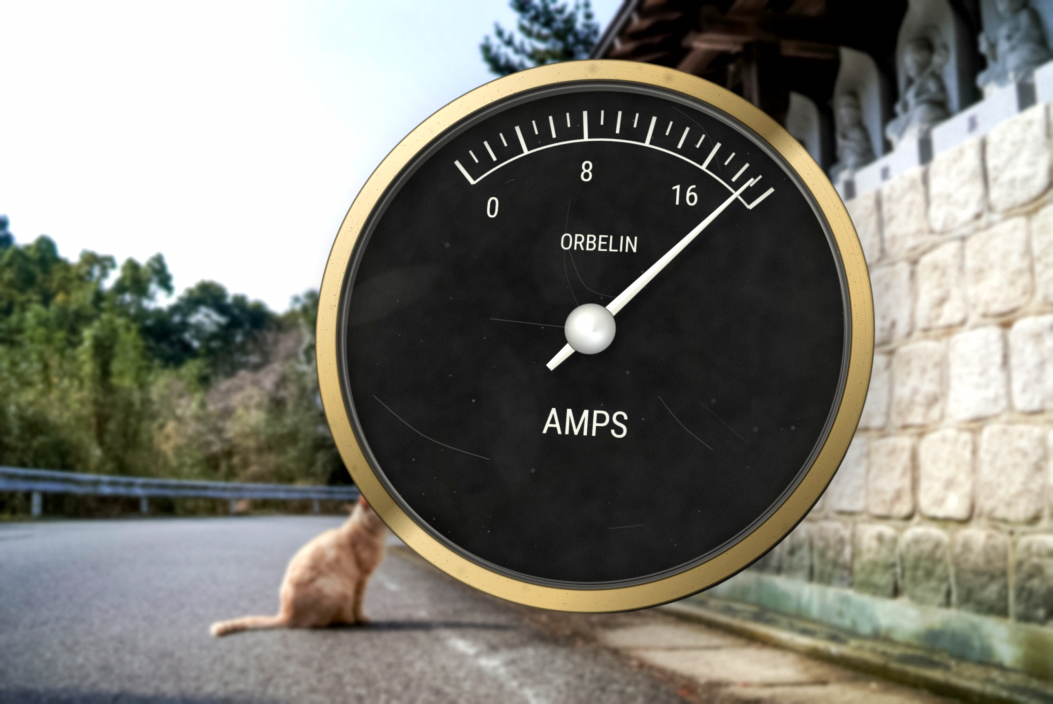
19 A
